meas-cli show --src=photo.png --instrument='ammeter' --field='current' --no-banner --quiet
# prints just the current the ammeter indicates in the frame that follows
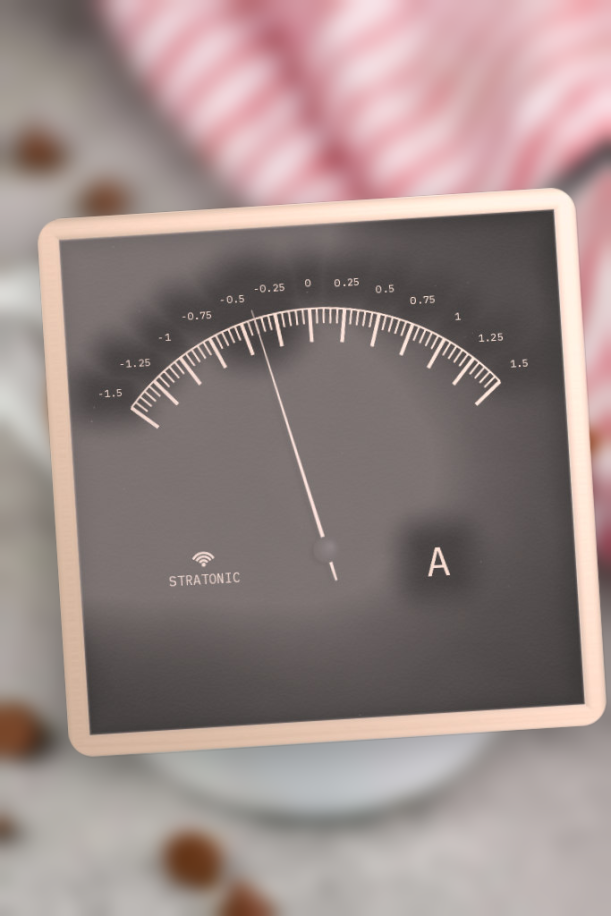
-0.4 A
